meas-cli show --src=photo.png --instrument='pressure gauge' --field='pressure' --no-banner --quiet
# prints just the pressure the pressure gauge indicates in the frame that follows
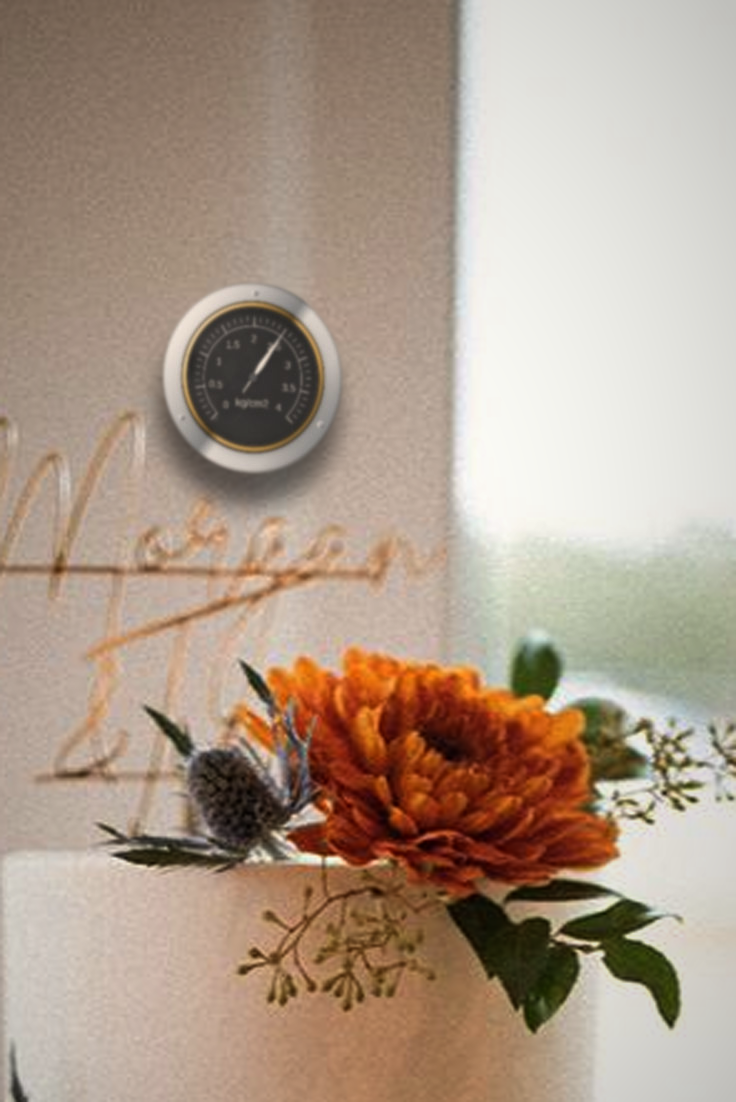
2.5 kg/cm²
